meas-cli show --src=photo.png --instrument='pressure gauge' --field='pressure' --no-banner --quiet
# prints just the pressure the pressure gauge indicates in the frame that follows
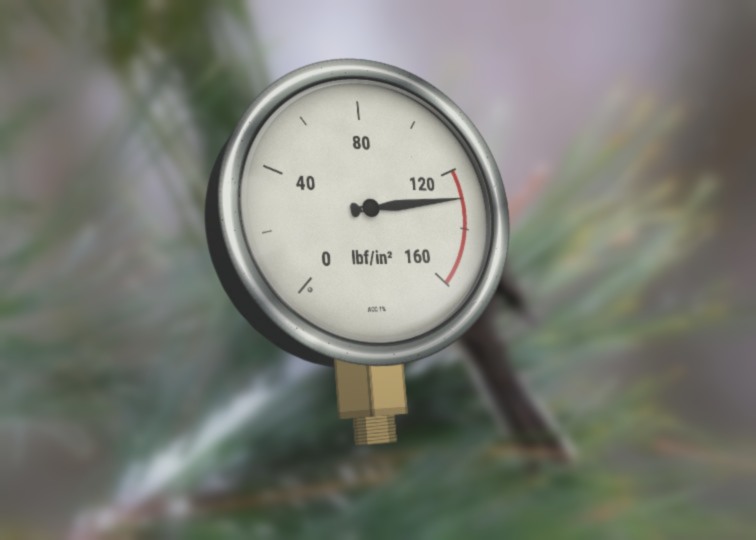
130 psi
